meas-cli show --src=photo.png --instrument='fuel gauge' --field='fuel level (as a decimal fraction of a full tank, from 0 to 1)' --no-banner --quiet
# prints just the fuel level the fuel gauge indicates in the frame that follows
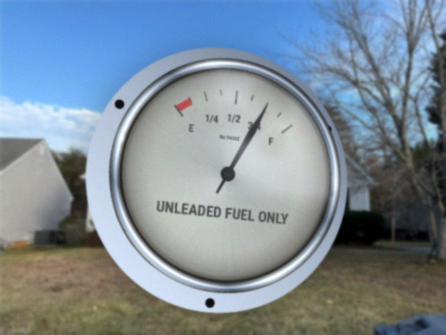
0.75
